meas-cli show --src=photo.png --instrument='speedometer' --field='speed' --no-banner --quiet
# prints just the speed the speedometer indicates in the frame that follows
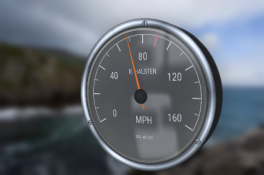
70 mph
